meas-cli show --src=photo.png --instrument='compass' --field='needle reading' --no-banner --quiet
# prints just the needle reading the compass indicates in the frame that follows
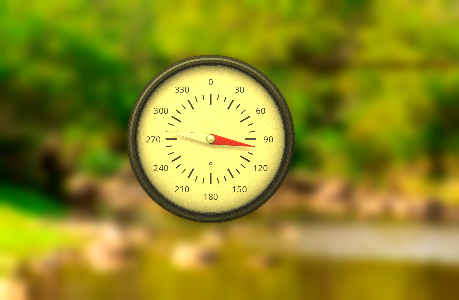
100 °
